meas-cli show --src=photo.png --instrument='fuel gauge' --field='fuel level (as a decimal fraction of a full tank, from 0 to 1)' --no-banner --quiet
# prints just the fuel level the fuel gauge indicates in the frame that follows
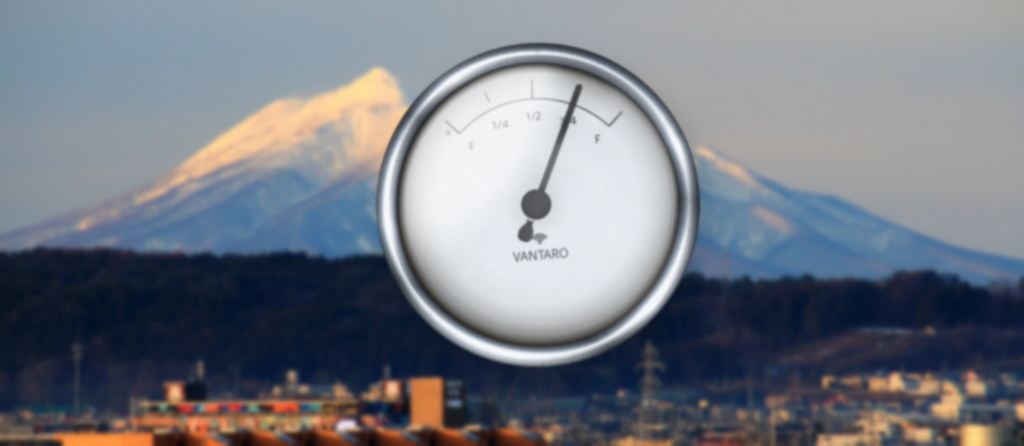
0.75
